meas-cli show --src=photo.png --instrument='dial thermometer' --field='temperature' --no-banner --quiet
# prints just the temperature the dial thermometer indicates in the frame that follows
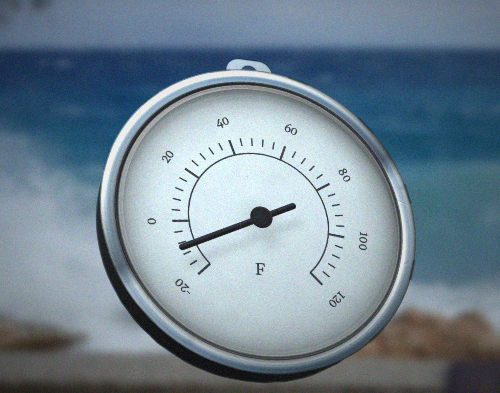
-10 °F
